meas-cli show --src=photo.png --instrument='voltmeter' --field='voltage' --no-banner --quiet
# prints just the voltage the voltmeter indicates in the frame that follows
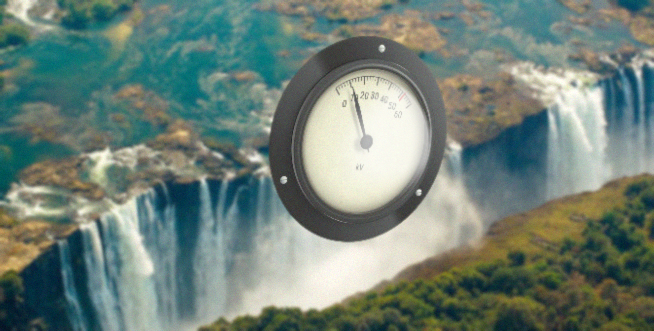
10 kV
